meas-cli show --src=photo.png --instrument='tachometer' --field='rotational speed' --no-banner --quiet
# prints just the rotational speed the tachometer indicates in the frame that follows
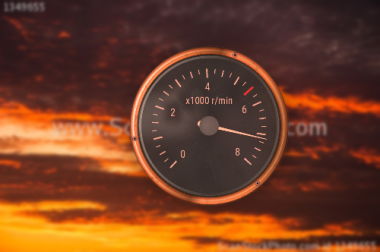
7125 rpm
